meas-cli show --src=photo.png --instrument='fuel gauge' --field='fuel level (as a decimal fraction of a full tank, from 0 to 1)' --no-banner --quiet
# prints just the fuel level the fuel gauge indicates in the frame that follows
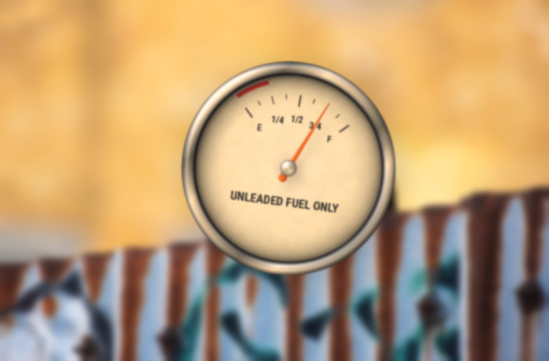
0.75
